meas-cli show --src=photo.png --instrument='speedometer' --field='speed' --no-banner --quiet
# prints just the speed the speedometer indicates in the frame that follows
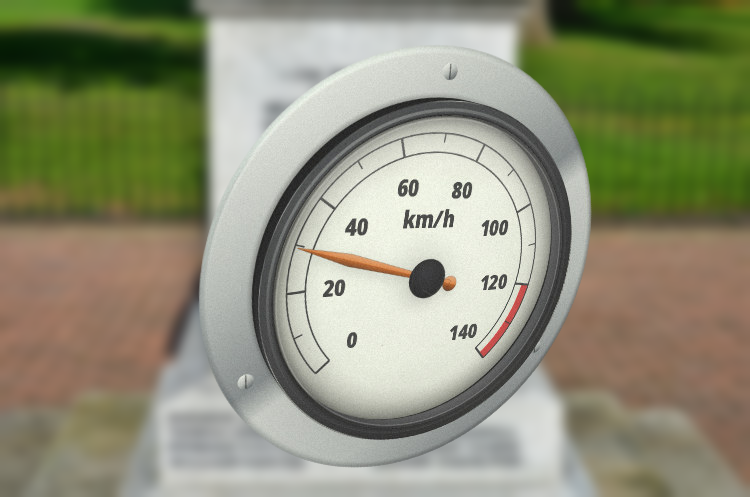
30 km/h
